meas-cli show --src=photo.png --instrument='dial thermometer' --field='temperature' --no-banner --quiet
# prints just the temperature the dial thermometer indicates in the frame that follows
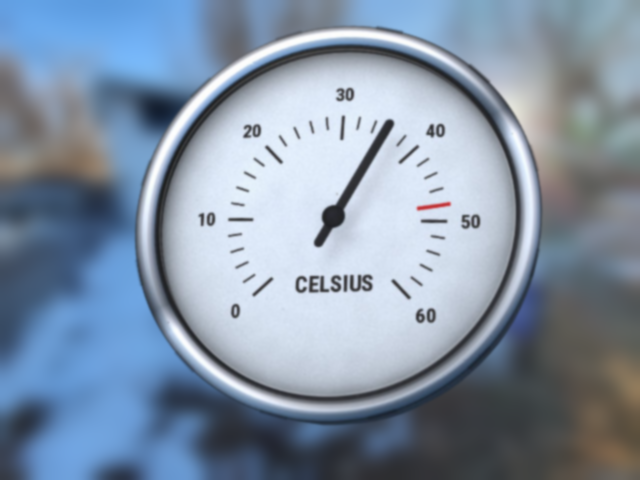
36 °C
